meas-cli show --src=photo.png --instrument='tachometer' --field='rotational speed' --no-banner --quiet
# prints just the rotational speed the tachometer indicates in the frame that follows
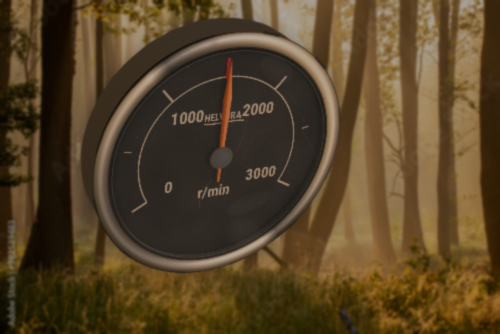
1500 rpm
